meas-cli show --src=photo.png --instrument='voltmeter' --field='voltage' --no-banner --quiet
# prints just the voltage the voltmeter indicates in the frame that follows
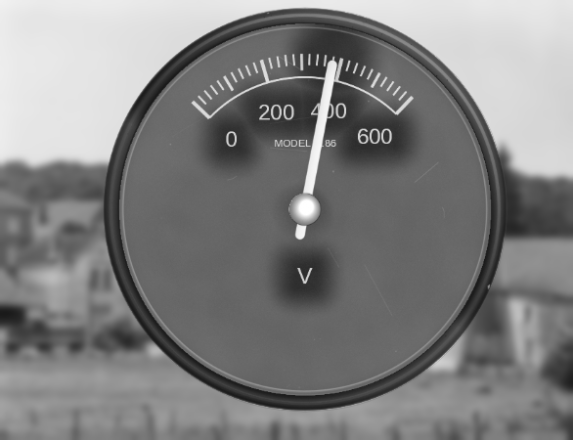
380 V
